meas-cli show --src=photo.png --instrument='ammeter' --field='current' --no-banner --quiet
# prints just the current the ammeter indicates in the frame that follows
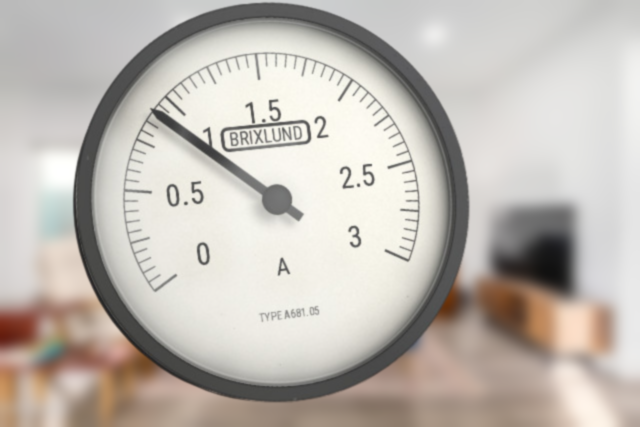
0.9 A
